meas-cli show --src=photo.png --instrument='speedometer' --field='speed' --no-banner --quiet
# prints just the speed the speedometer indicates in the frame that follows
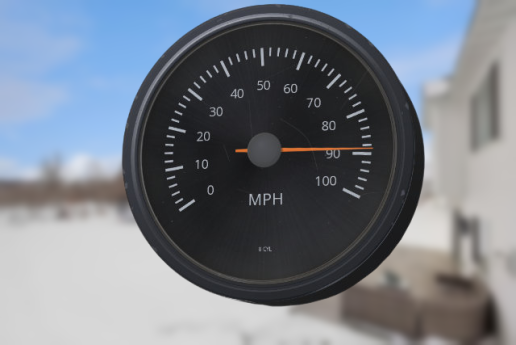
89 mph
